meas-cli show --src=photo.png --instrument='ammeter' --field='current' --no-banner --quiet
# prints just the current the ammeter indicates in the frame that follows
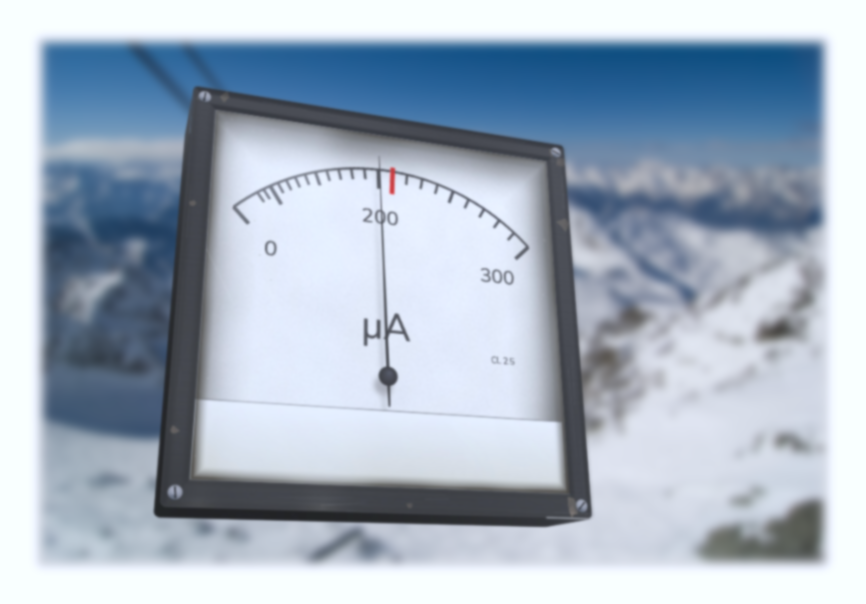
200 µA
